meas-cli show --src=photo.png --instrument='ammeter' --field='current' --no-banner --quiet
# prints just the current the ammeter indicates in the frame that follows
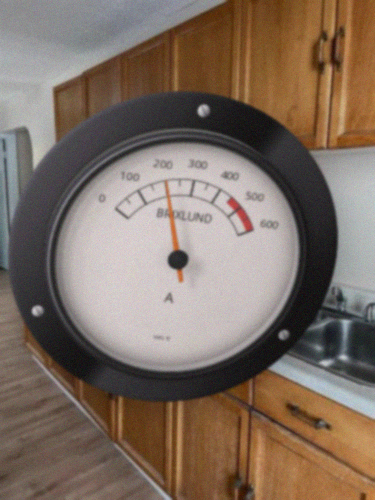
200 A
